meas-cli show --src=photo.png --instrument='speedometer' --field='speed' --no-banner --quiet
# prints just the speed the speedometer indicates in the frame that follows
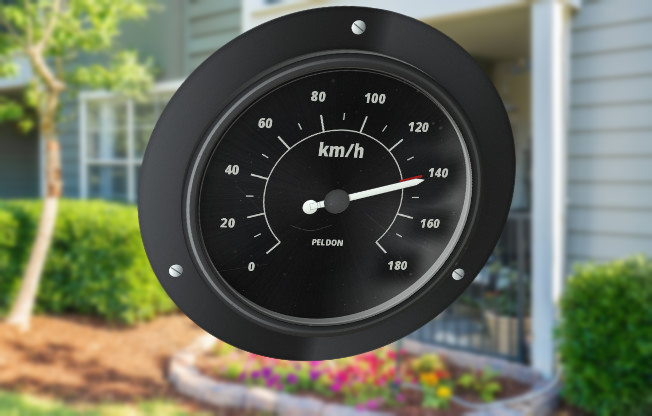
140 km/h
